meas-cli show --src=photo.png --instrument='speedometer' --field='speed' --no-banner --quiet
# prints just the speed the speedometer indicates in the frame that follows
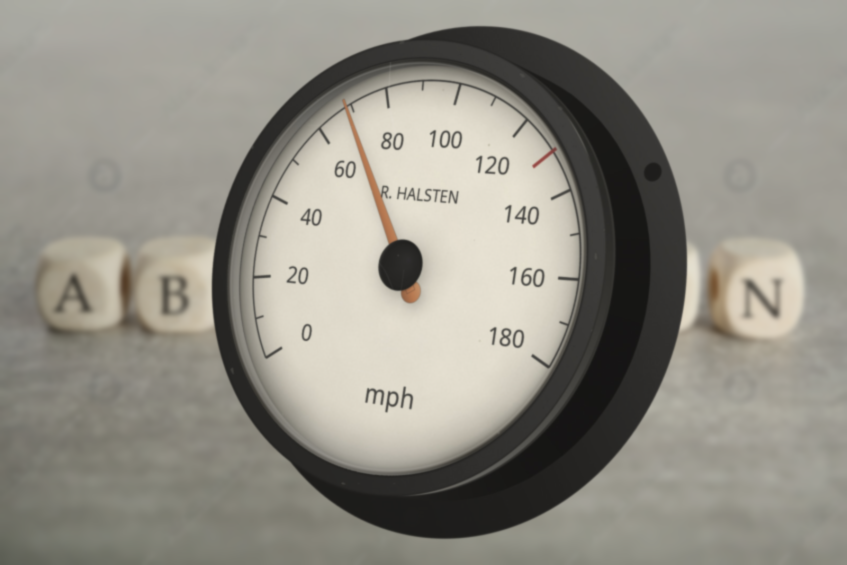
70 mph
